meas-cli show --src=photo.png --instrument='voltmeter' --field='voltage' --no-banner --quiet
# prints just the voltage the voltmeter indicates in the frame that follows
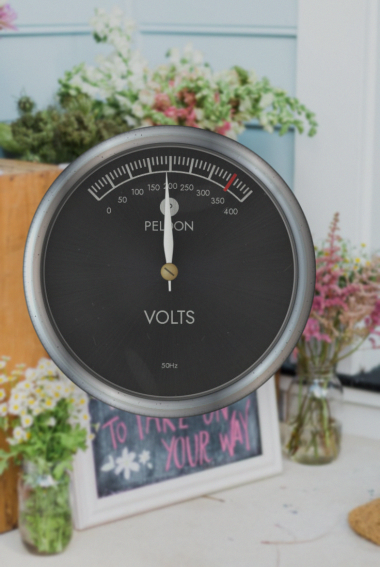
190 V
